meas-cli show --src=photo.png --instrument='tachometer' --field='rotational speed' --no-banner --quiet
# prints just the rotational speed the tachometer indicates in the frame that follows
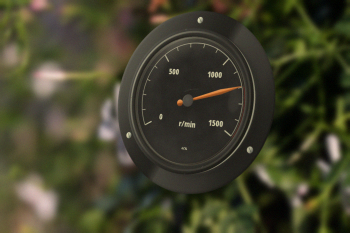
1200 rpm
